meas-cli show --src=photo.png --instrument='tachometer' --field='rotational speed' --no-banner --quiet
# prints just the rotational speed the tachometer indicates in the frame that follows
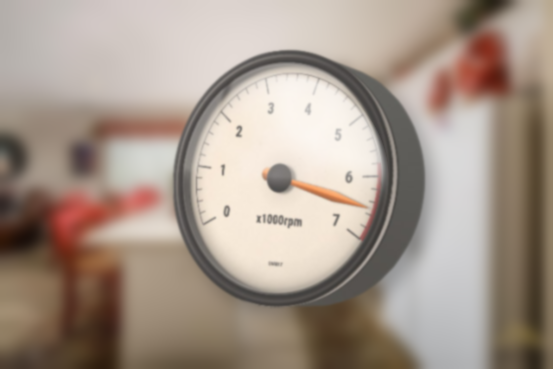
6500 rpm
